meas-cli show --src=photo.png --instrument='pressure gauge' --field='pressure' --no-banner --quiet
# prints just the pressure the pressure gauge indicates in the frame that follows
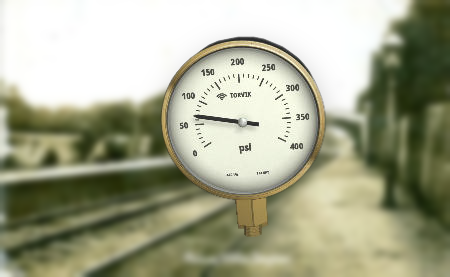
70 psi
